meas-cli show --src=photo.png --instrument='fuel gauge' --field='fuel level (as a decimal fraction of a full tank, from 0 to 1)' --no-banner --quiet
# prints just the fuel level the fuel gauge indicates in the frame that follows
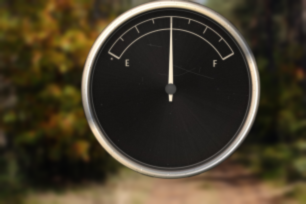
0.5
